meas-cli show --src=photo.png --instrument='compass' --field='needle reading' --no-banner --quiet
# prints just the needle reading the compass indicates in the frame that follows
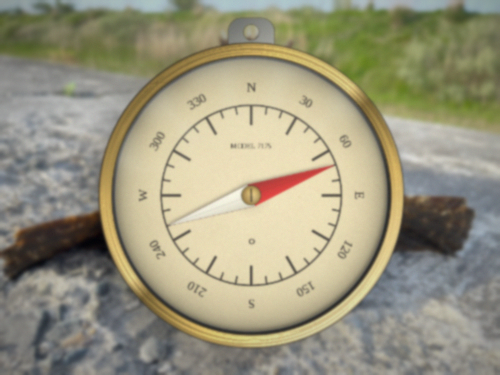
70 °
